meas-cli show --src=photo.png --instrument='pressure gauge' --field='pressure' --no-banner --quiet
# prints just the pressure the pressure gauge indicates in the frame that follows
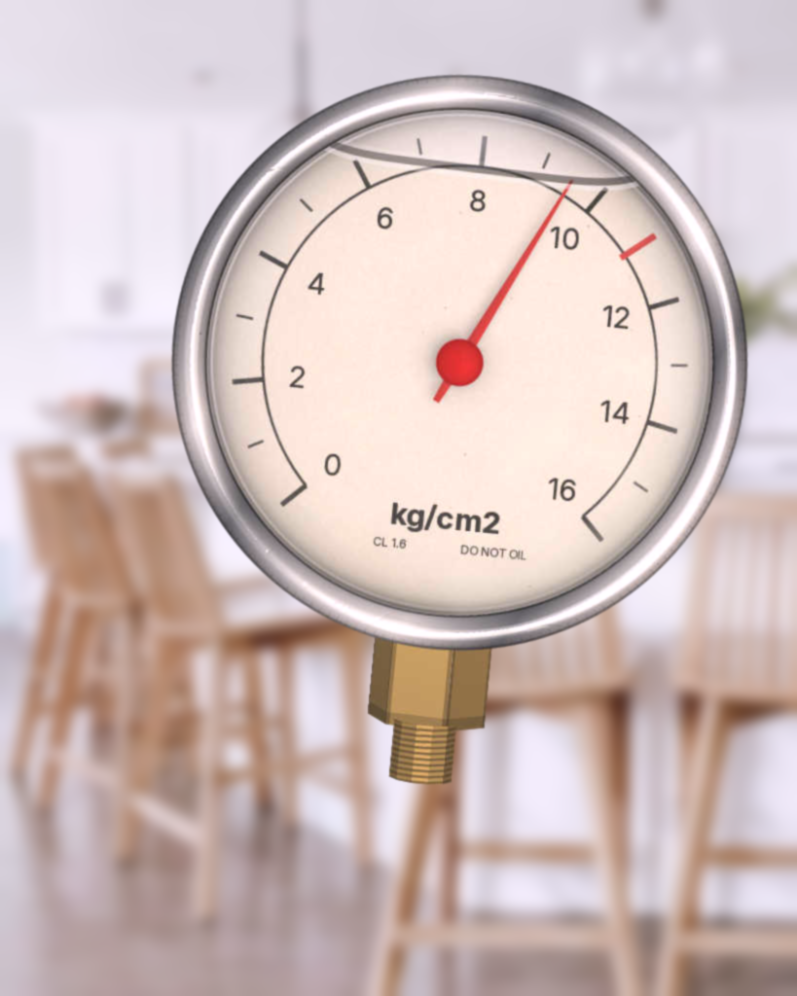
9.5 kg/cm²
